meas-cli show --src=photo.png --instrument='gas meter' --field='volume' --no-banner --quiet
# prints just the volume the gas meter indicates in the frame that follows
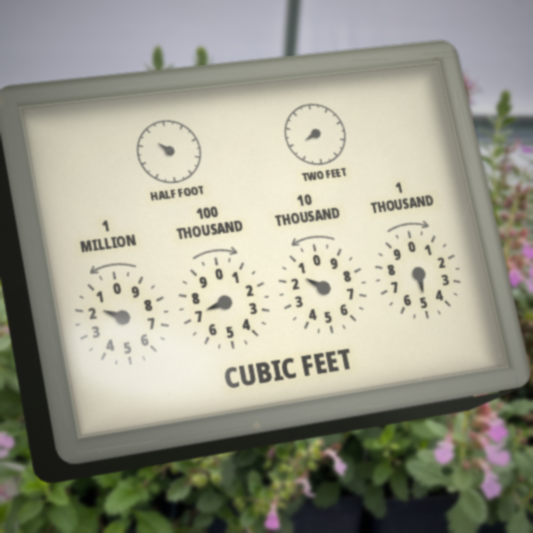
171500 ft³
